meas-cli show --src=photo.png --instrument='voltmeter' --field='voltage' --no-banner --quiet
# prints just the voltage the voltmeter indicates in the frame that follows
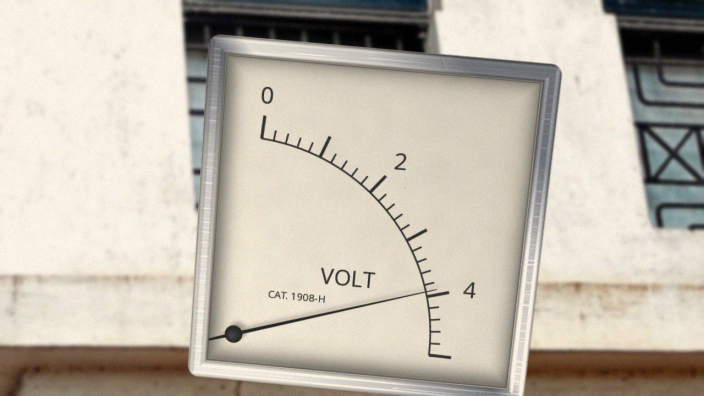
3.9 V
